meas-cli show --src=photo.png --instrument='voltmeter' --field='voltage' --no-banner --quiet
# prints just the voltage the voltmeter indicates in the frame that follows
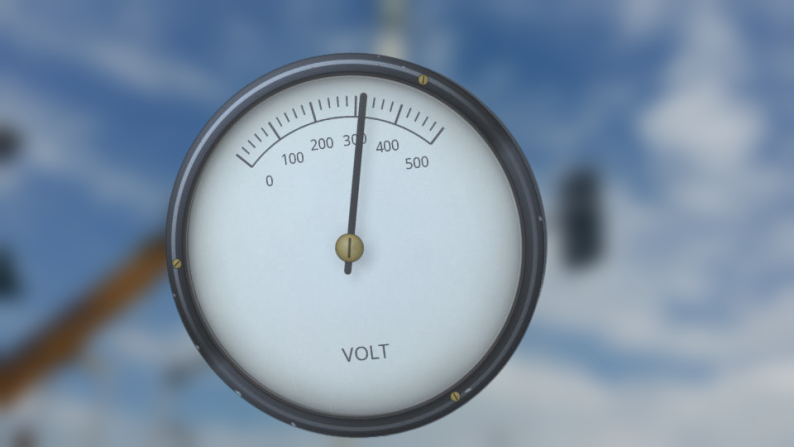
320 V
